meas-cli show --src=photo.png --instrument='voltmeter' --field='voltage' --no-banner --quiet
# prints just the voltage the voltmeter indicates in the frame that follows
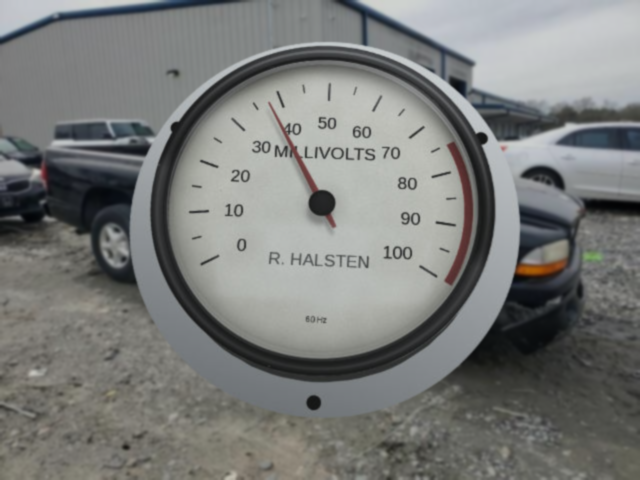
37.5 mV
